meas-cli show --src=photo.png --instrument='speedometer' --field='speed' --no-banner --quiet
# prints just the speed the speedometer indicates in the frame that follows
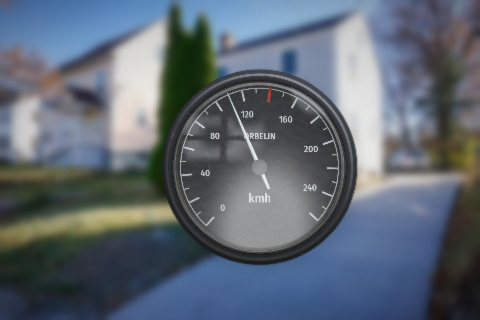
110 km/h
